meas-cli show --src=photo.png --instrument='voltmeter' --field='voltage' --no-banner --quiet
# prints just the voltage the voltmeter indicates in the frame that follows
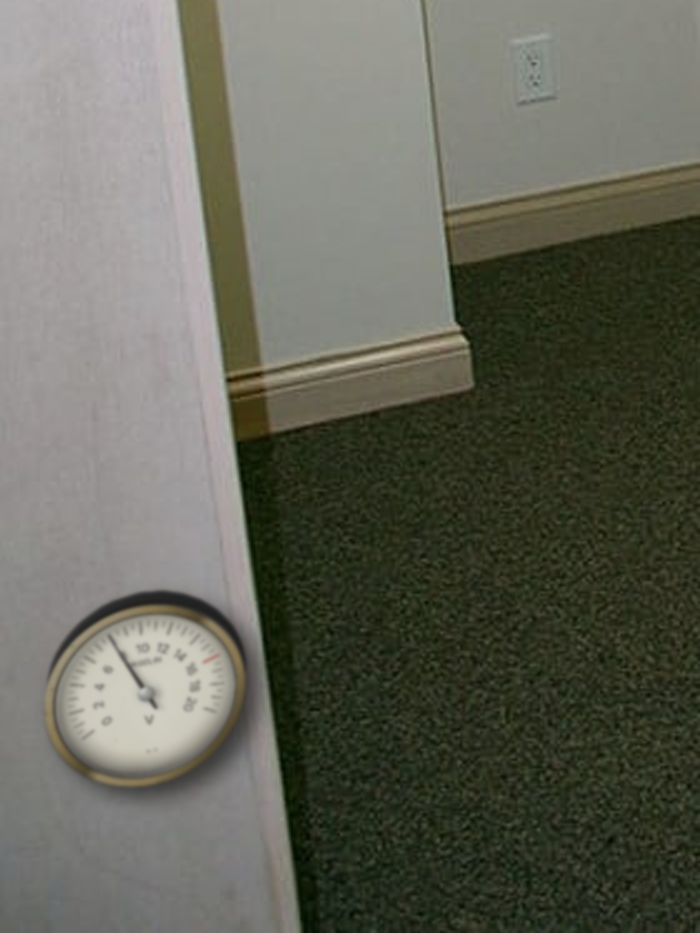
8 V
